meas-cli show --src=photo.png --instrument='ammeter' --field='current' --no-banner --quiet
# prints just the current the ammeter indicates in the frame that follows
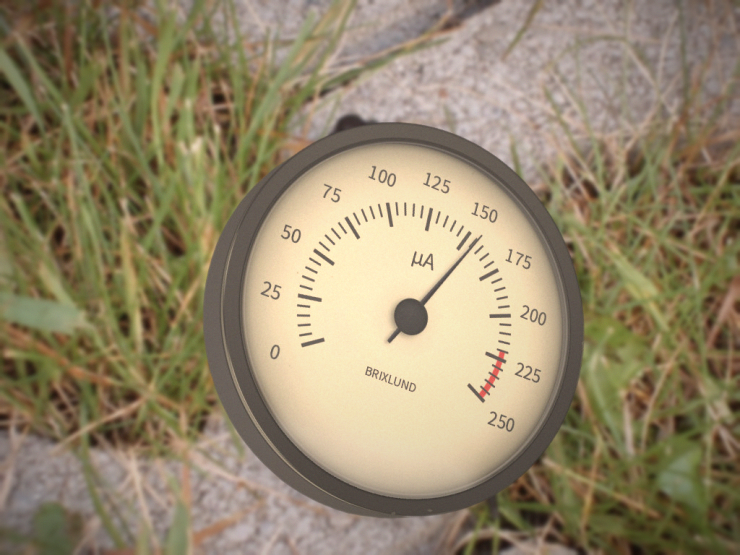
155 µA
